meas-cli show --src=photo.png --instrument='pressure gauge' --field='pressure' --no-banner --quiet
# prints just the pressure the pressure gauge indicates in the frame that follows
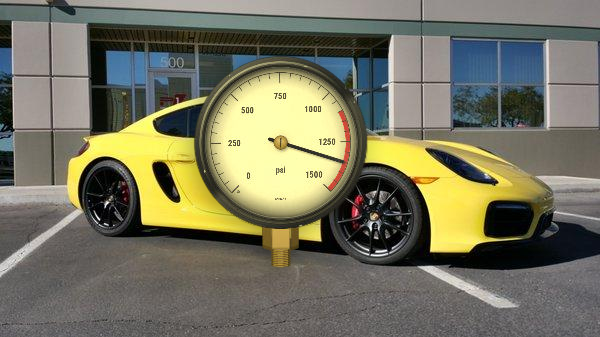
1350 psi
